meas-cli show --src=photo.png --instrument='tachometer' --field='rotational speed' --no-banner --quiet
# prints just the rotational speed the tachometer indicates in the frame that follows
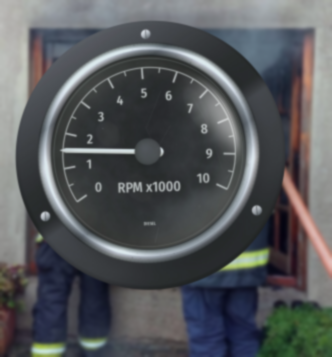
1500 rpm
